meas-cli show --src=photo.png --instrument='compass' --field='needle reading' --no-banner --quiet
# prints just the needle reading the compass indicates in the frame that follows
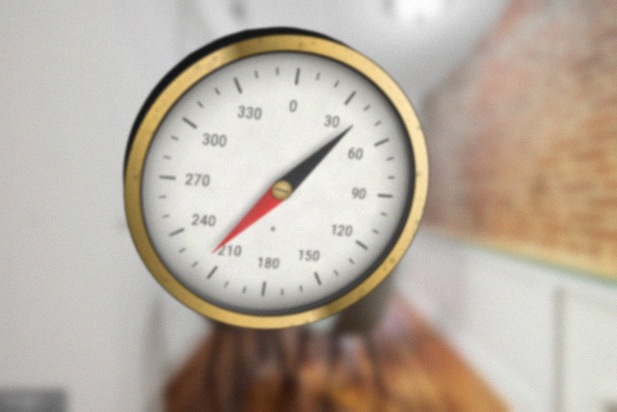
220 °
